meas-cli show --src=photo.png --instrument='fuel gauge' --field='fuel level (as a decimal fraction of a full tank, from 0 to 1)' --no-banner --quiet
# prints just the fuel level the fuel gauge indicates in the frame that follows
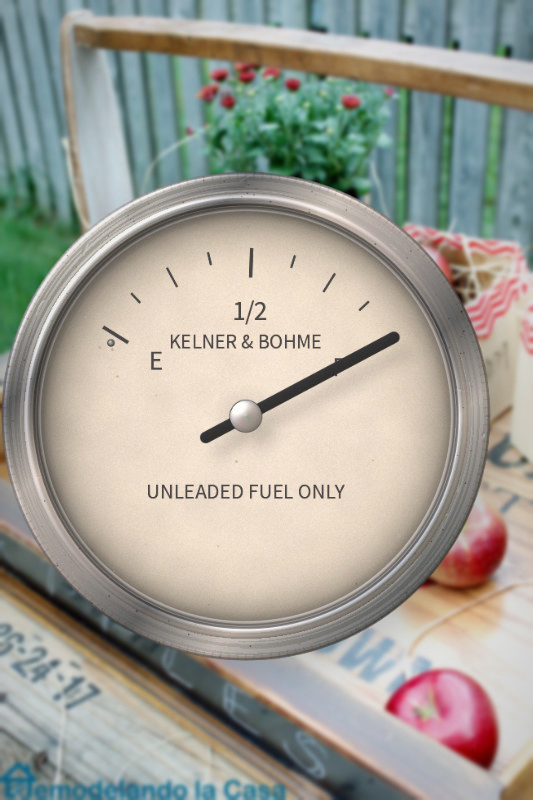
1
